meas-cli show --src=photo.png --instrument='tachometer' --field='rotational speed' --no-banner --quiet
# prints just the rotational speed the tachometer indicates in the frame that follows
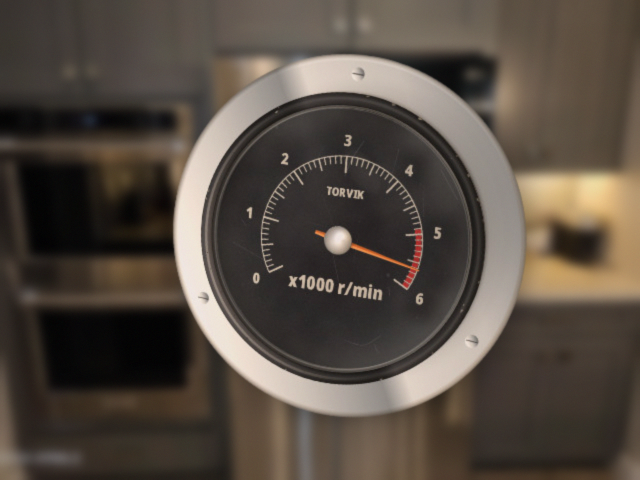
5600 rpm
